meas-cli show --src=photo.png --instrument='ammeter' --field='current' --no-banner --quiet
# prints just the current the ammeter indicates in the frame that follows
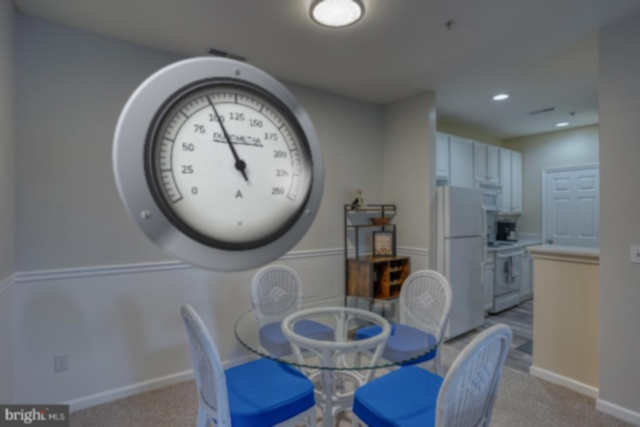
100 A
